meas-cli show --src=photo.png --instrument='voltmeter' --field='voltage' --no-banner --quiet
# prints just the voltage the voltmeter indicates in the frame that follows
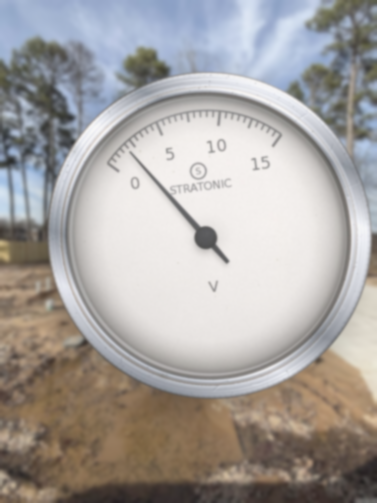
2 V
